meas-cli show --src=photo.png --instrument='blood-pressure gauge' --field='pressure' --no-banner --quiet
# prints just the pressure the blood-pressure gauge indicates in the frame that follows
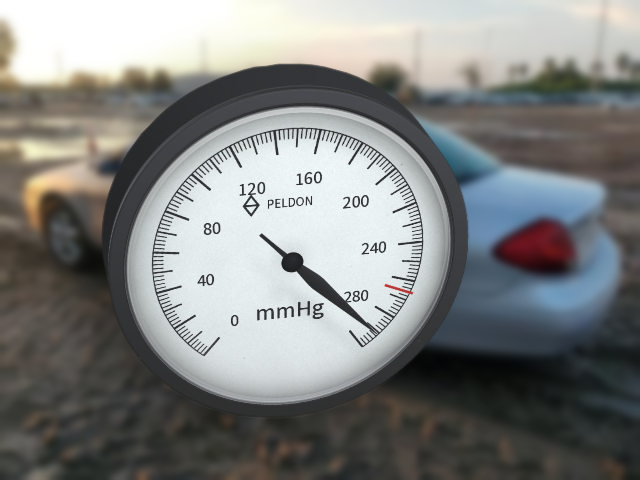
290 mmHg
